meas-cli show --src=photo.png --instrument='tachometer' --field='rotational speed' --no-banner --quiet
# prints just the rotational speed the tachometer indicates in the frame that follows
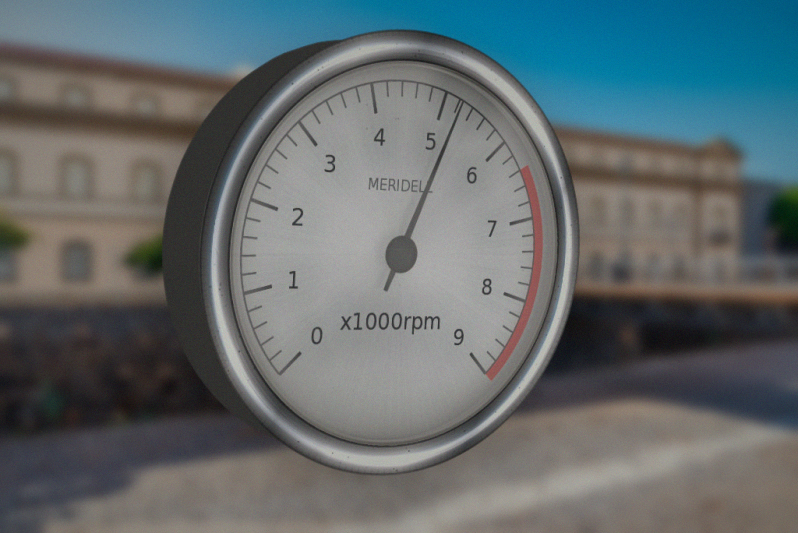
5200 rpm
